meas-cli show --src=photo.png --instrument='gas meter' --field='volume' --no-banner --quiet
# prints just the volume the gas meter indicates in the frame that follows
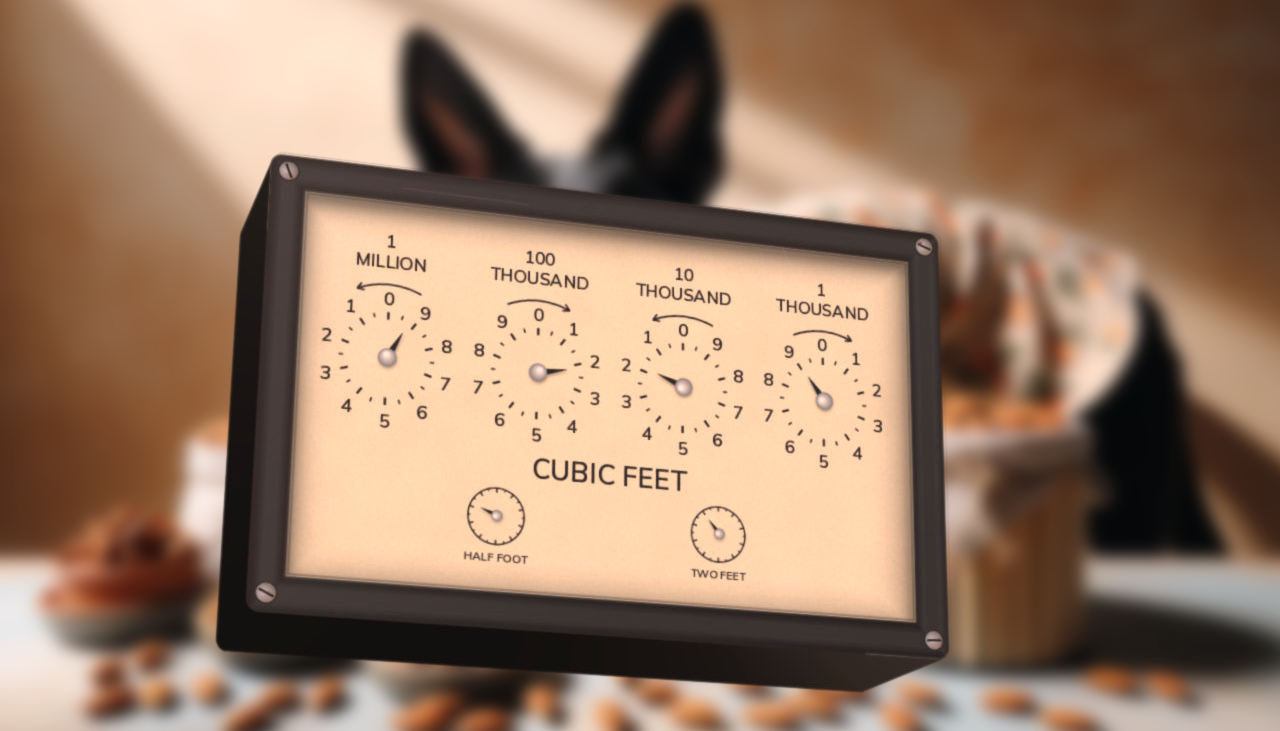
921900 ft³
